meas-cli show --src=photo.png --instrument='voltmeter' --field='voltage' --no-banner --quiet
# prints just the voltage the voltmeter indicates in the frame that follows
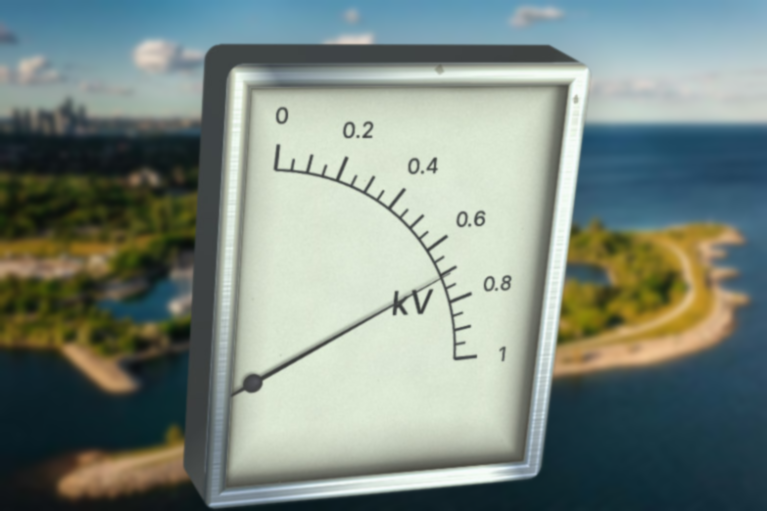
0.7 kV
